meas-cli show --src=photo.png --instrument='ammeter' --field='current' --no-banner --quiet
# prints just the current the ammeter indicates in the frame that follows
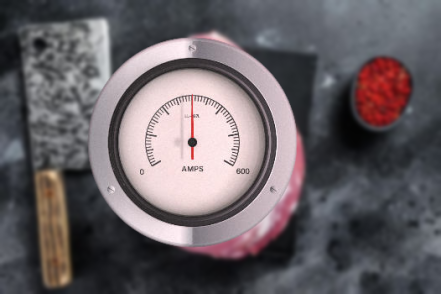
300 A
